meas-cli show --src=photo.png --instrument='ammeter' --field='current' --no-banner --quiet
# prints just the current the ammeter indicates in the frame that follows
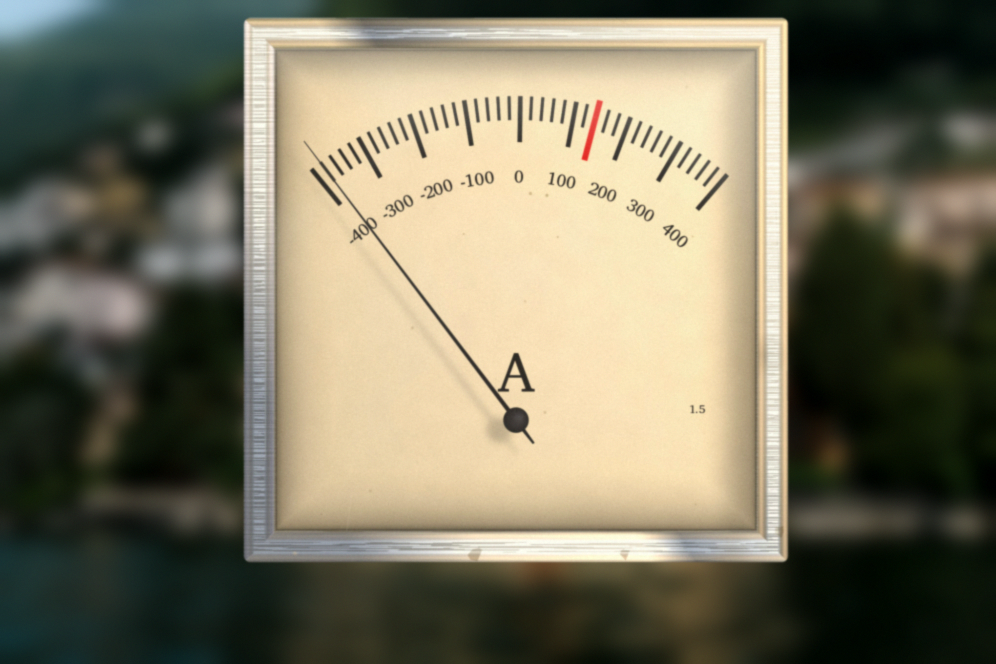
-380 A
